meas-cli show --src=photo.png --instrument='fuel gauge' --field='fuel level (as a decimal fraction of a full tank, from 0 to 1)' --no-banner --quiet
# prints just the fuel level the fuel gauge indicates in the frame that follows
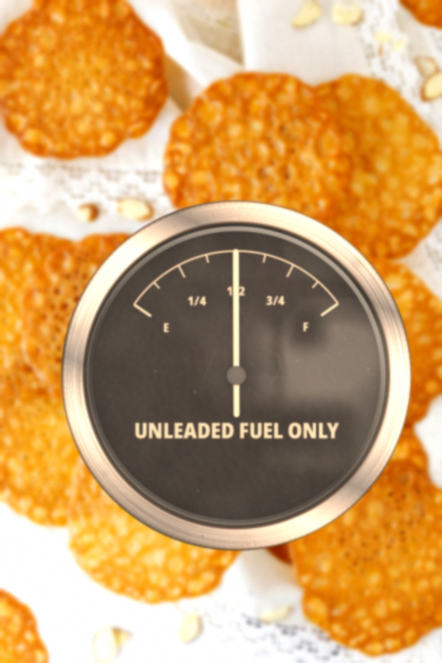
0.5
